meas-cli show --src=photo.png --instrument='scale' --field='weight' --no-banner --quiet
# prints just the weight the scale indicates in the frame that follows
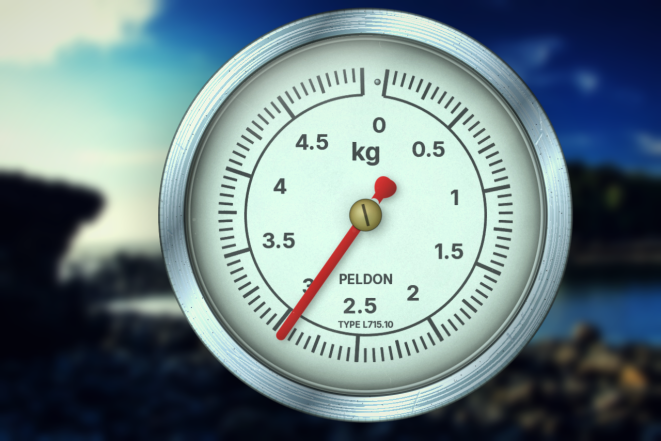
2.95 kg
